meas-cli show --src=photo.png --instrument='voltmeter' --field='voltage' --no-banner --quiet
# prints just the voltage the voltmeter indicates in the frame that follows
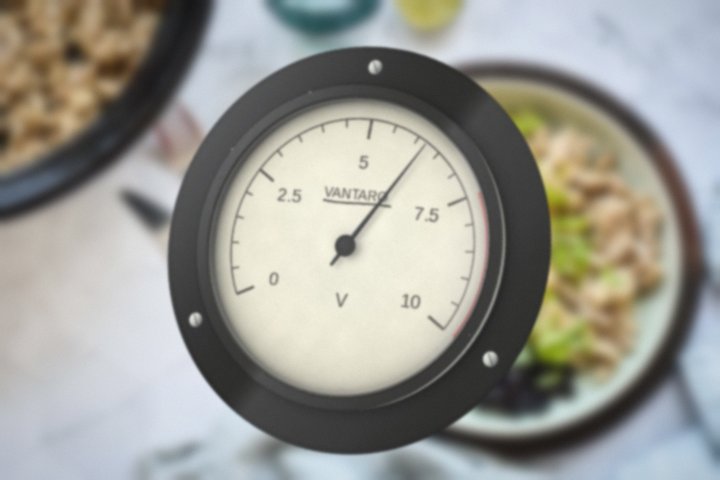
6.25 V
